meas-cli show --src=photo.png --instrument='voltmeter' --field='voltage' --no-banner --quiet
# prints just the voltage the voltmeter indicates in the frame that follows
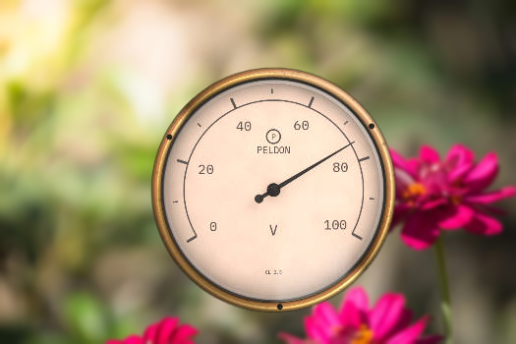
75 V
